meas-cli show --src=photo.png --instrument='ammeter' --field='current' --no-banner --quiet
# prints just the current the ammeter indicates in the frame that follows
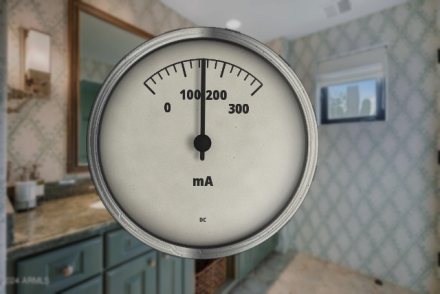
150 mA
